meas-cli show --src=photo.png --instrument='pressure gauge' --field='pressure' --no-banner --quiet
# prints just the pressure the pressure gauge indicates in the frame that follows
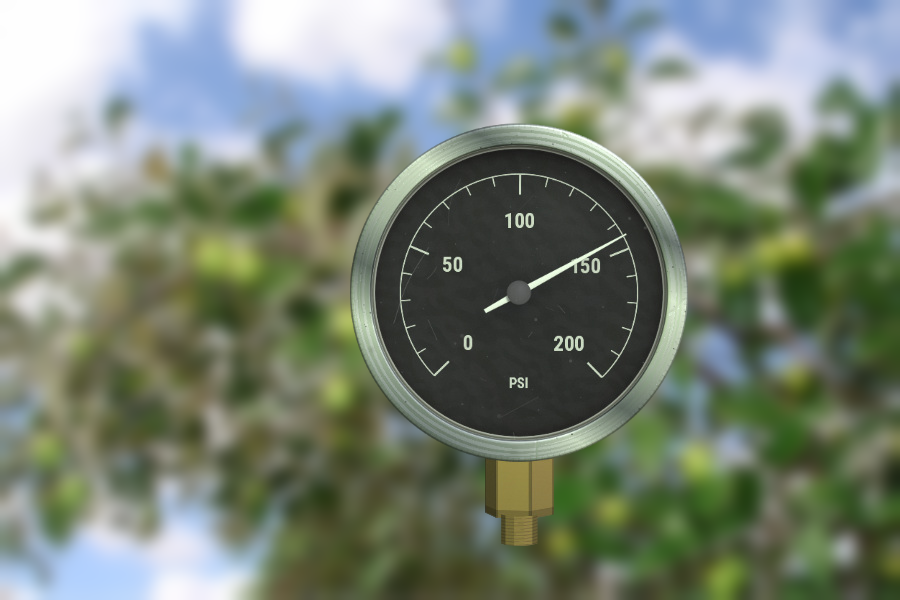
145 psi
